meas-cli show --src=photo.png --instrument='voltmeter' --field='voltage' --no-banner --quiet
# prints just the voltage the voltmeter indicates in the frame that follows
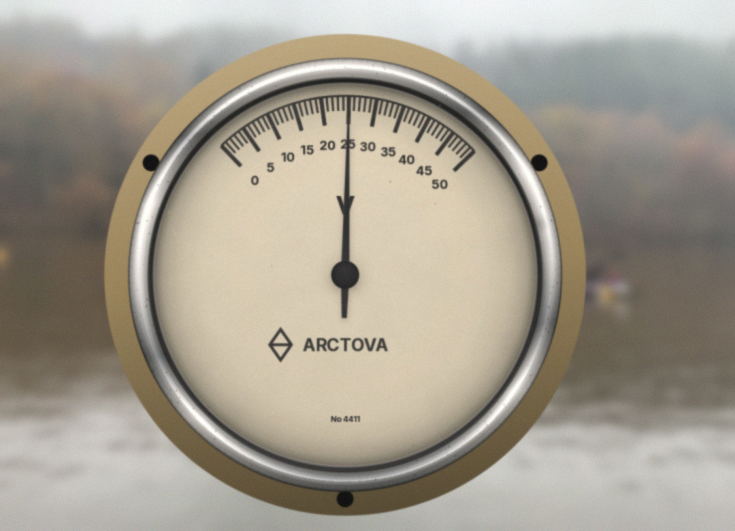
25 V
